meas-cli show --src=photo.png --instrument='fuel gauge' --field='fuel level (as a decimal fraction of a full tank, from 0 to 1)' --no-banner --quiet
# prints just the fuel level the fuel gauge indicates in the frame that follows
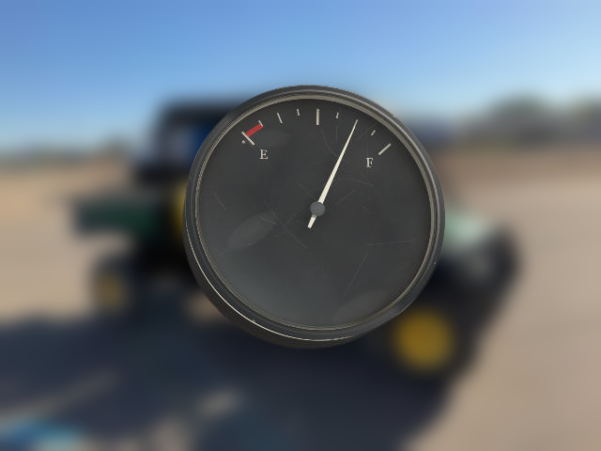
0.75
